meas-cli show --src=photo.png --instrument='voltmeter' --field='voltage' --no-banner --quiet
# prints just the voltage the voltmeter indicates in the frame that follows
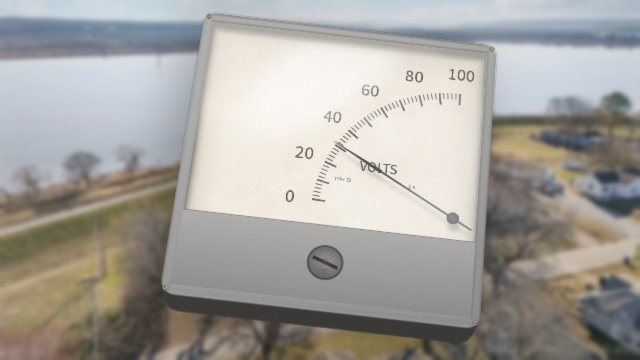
30 V
